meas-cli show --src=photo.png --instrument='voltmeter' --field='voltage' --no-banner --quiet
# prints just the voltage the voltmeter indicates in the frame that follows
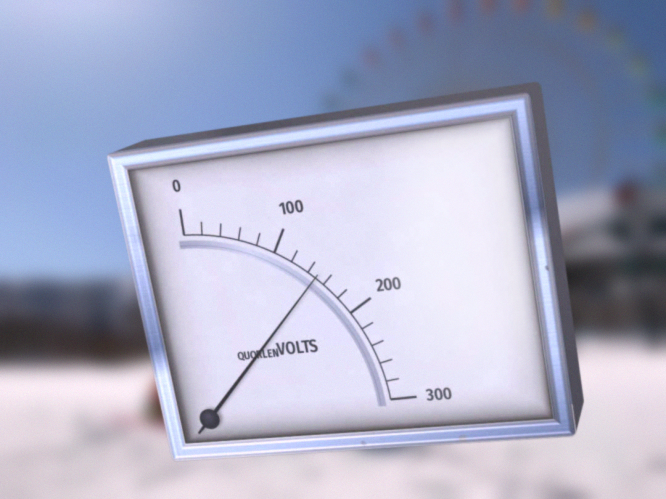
150 V
